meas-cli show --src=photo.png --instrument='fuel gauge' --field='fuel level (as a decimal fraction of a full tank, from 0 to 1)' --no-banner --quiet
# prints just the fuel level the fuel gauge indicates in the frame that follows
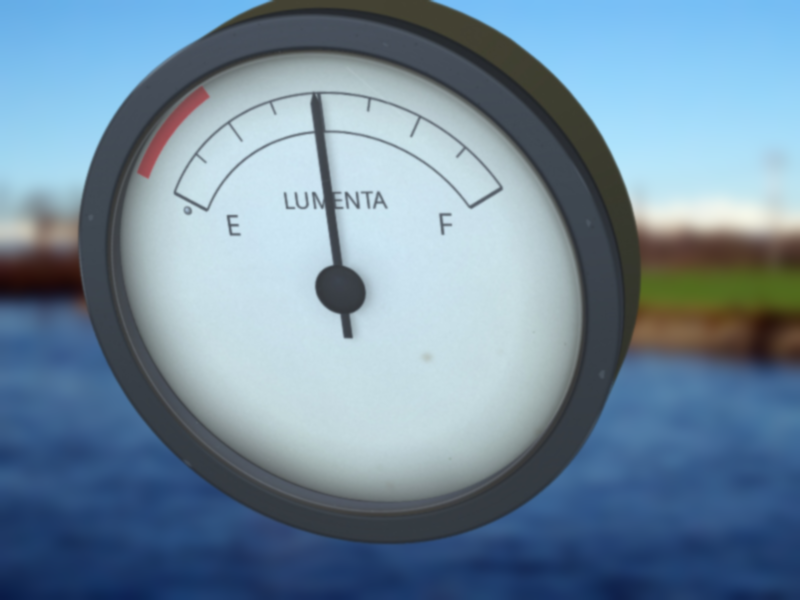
0.5
